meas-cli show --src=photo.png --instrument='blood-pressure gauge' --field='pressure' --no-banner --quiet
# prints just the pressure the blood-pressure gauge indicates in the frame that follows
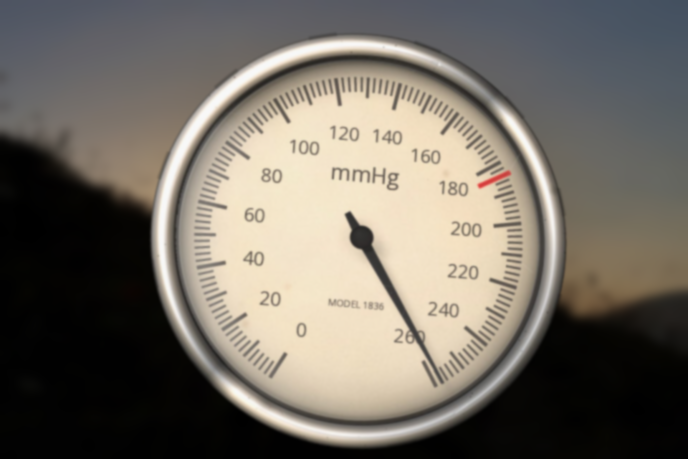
258 mmHg
